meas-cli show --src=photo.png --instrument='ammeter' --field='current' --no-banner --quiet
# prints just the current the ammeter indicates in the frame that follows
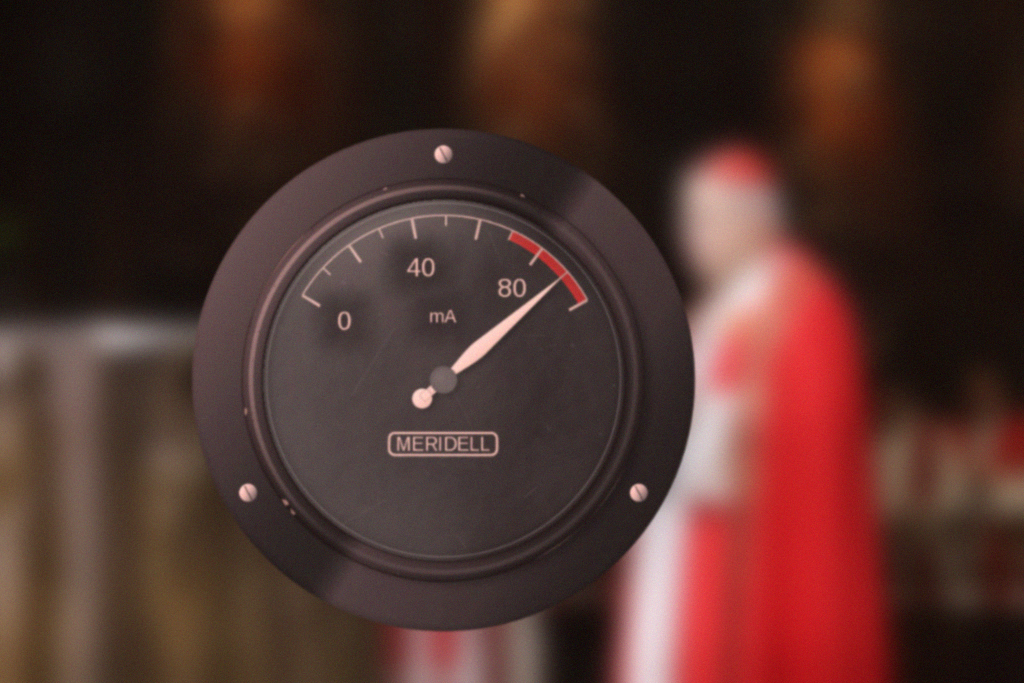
90 mA
